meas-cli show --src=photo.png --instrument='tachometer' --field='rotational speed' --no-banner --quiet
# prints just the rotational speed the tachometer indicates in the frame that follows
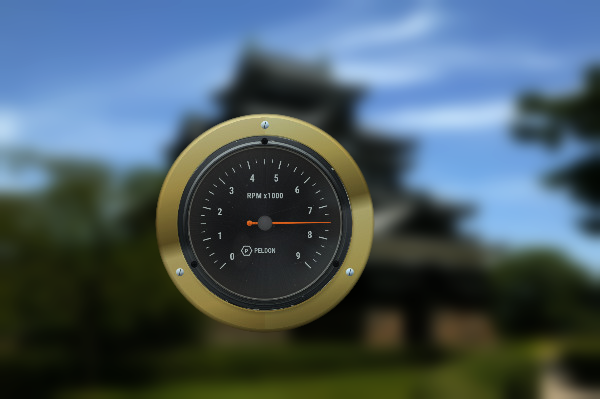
7500 rpm
